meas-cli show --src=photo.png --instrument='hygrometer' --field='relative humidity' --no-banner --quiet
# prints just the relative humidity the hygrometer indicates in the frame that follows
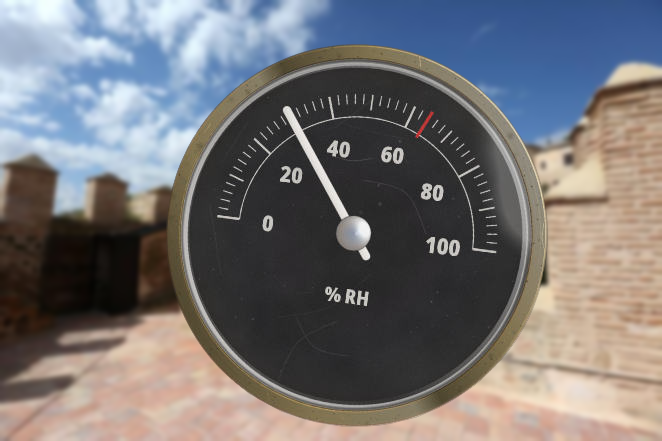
30 %
